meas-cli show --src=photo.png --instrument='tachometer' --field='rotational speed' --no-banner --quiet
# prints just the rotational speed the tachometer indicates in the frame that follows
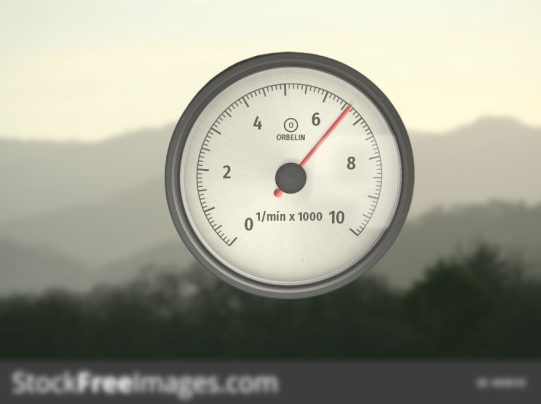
6600 rpm
